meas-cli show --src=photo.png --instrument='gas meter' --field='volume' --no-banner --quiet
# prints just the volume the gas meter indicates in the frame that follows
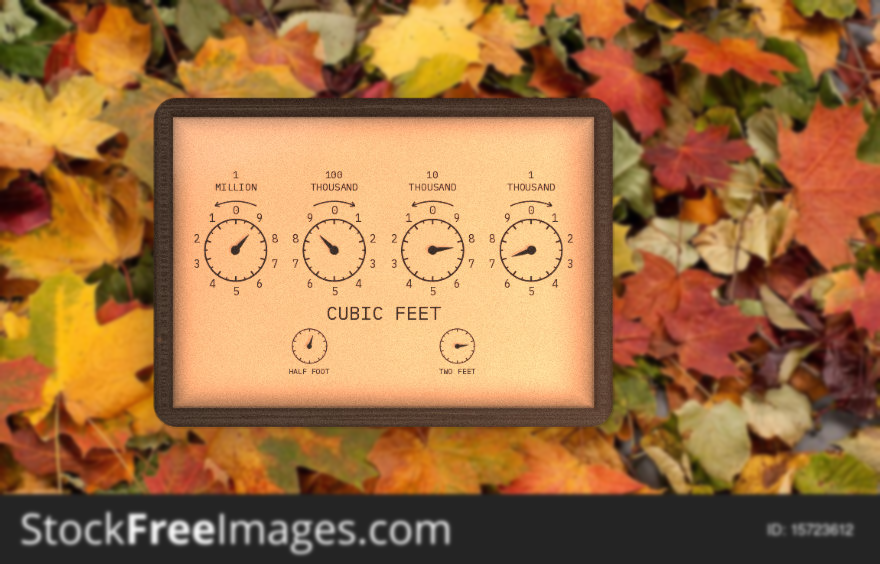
887700 ft³
